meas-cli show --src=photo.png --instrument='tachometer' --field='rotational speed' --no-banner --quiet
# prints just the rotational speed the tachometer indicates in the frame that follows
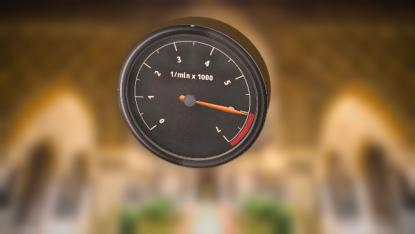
6000 rpm
